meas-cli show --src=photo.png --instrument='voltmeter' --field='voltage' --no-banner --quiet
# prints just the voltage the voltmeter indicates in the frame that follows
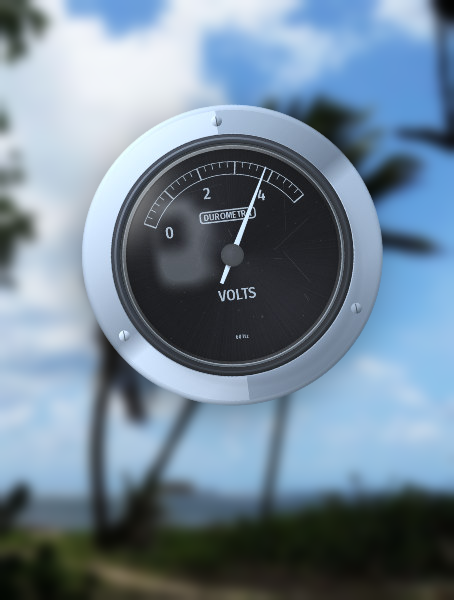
3.8 V
